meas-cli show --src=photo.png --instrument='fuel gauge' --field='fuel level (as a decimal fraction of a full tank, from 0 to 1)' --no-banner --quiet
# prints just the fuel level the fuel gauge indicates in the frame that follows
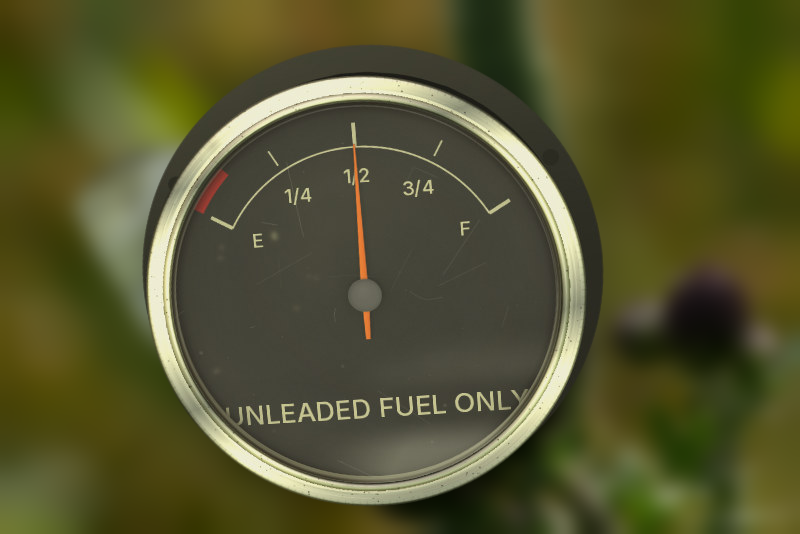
0.5
